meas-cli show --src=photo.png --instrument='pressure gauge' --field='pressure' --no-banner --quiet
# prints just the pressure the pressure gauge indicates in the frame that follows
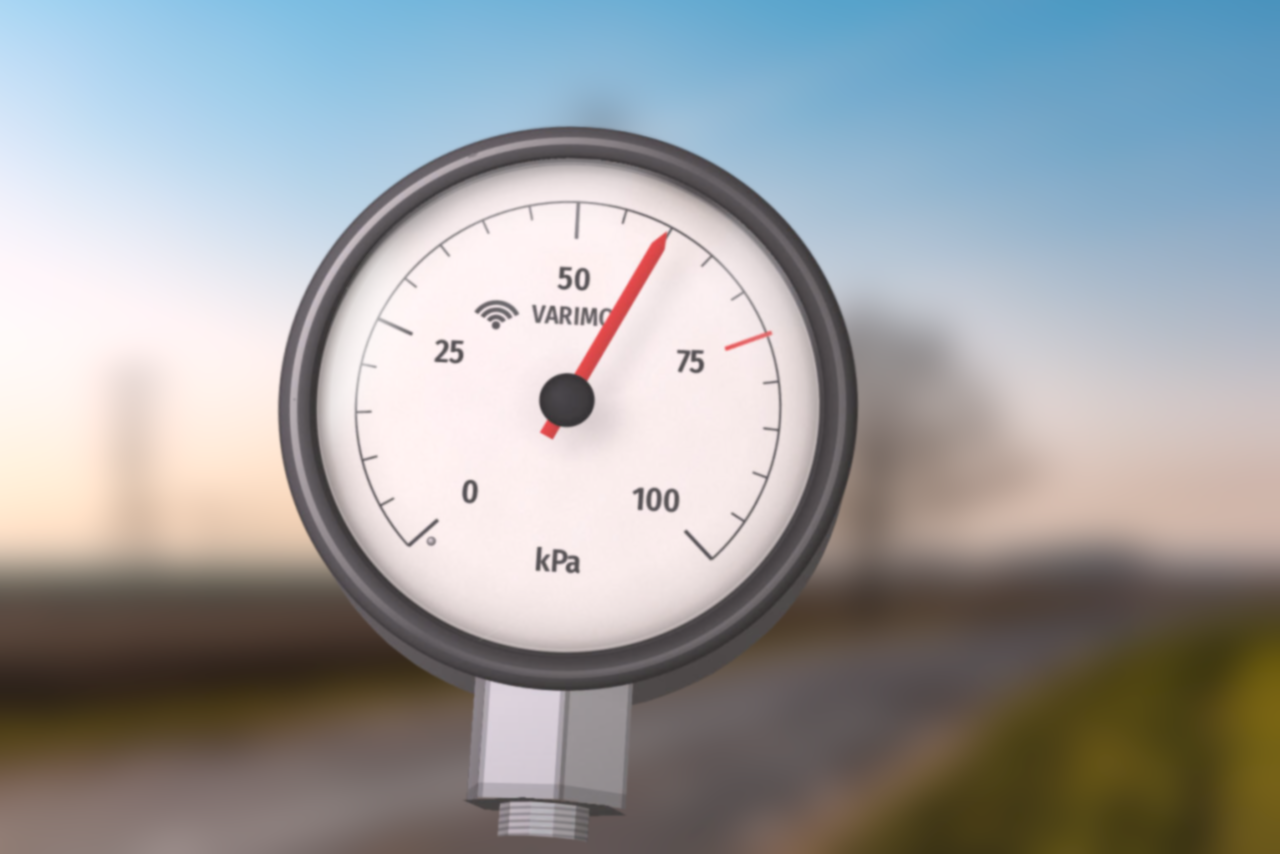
60 kPa
